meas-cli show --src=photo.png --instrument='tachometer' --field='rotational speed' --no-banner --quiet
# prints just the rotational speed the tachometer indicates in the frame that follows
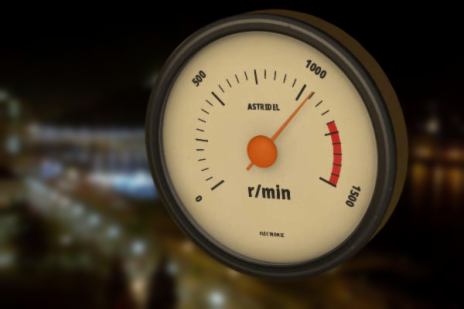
1050 rpm
